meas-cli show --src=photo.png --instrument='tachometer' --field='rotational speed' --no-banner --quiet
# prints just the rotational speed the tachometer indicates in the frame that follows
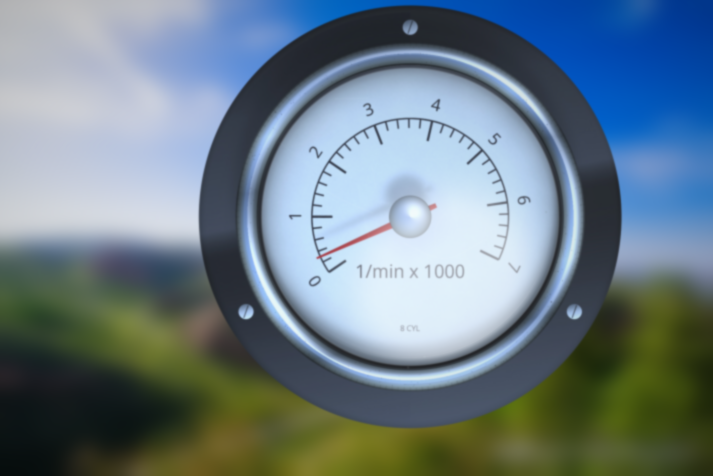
300 rpm
